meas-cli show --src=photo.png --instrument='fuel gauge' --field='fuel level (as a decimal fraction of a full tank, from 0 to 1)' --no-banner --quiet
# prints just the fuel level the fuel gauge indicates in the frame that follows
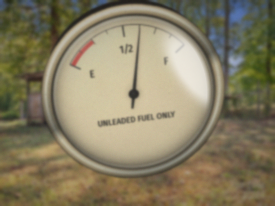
0.625
